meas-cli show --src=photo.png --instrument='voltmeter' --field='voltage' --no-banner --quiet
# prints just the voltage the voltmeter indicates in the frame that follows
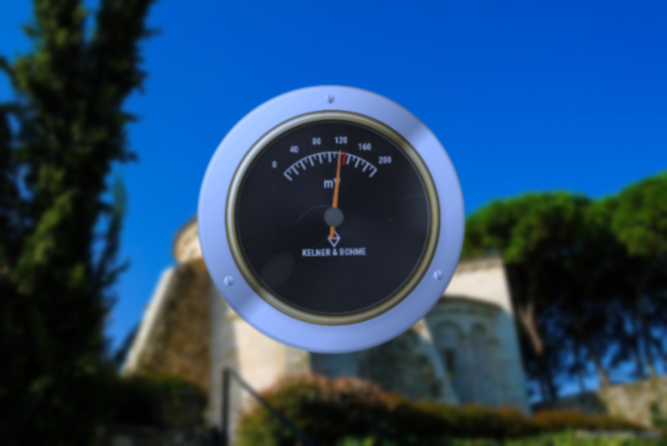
120 mV
